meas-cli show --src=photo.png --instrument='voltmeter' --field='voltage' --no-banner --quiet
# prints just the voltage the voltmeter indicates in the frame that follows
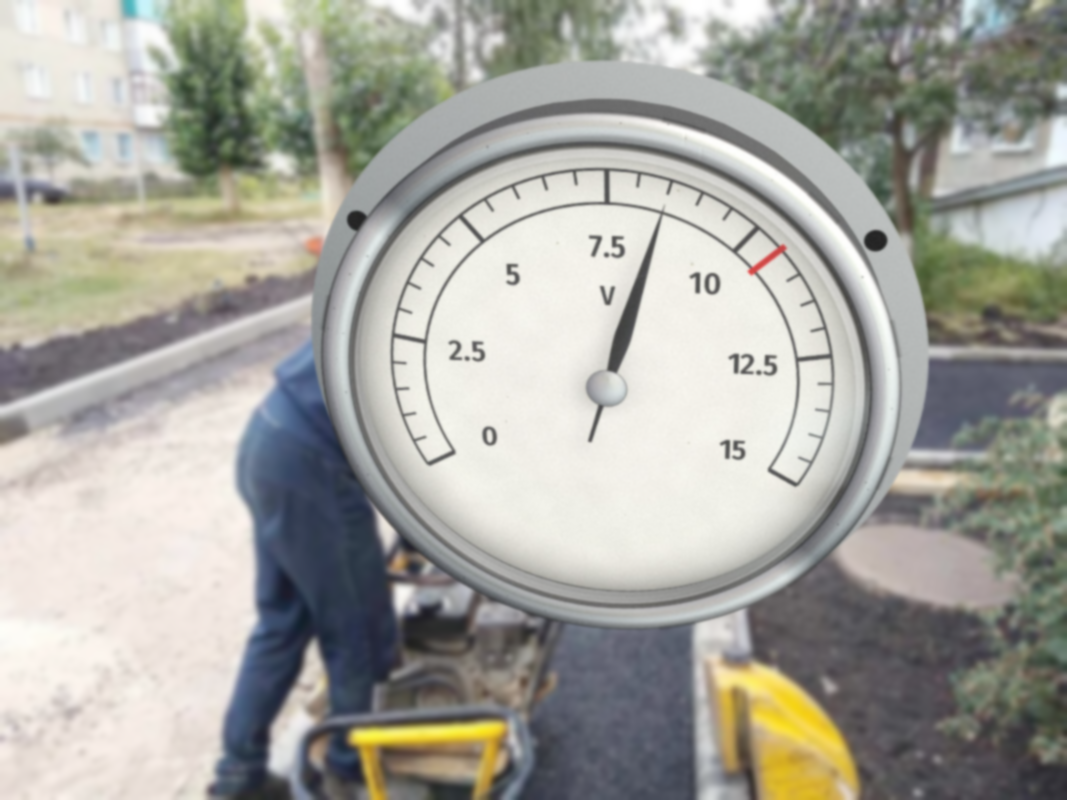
8.5 V
